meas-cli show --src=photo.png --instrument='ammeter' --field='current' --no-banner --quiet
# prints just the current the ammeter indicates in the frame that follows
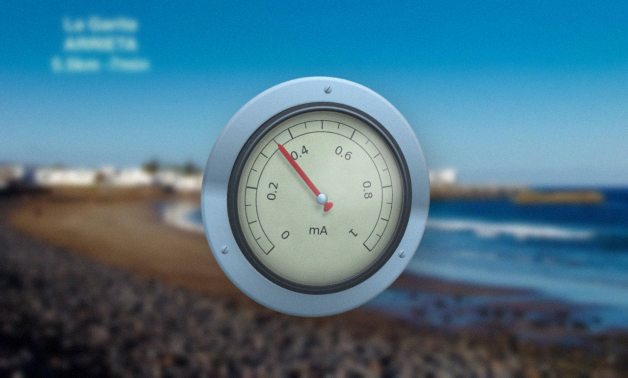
0.35 mA
